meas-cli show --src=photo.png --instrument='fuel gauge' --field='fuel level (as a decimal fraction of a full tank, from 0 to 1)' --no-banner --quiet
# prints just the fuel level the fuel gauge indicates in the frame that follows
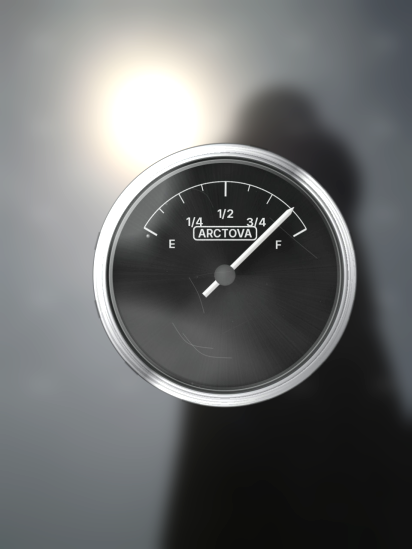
0.875
